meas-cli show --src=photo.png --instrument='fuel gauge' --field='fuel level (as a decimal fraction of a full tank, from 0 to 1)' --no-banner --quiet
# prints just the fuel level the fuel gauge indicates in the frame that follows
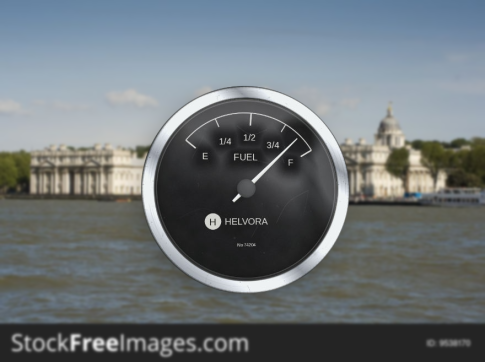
0.875
